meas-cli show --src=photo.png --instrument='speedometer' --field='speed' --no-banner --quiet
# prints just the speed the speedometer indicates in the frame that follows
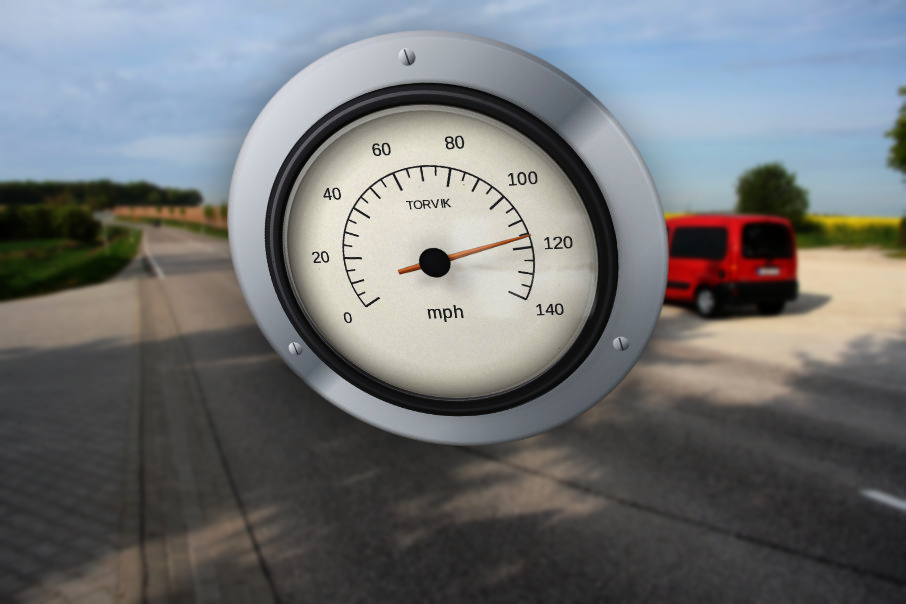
115 mph
